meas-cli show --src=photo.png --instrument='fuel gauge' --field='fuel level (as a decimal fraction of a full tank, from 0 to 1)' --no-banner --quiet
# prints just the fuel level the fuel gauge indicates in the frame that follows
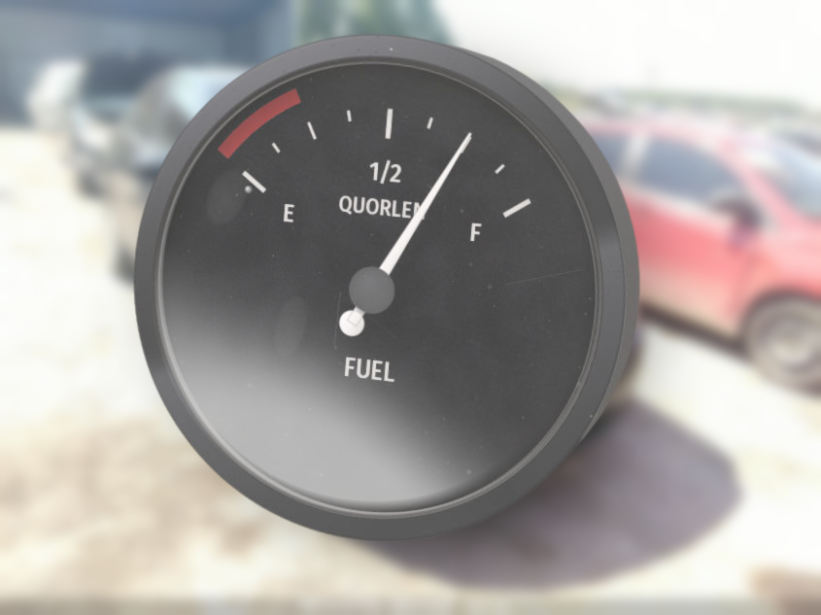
0.75
